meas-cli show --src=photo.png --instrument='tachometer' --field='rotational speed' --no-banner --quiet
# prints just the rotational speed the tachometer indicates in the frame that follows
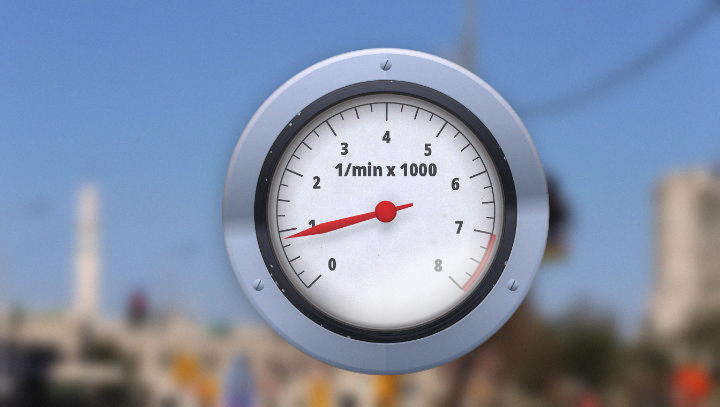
875 rpm
